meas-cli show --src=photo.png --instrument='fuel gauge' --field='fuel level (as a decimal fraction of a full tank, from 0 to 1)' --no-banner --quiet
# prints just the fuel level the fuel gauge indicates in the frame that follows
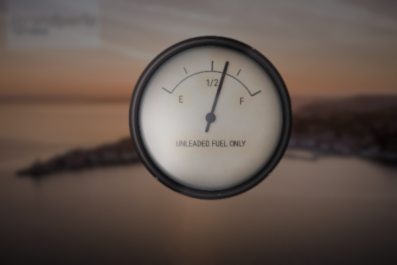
0.625
